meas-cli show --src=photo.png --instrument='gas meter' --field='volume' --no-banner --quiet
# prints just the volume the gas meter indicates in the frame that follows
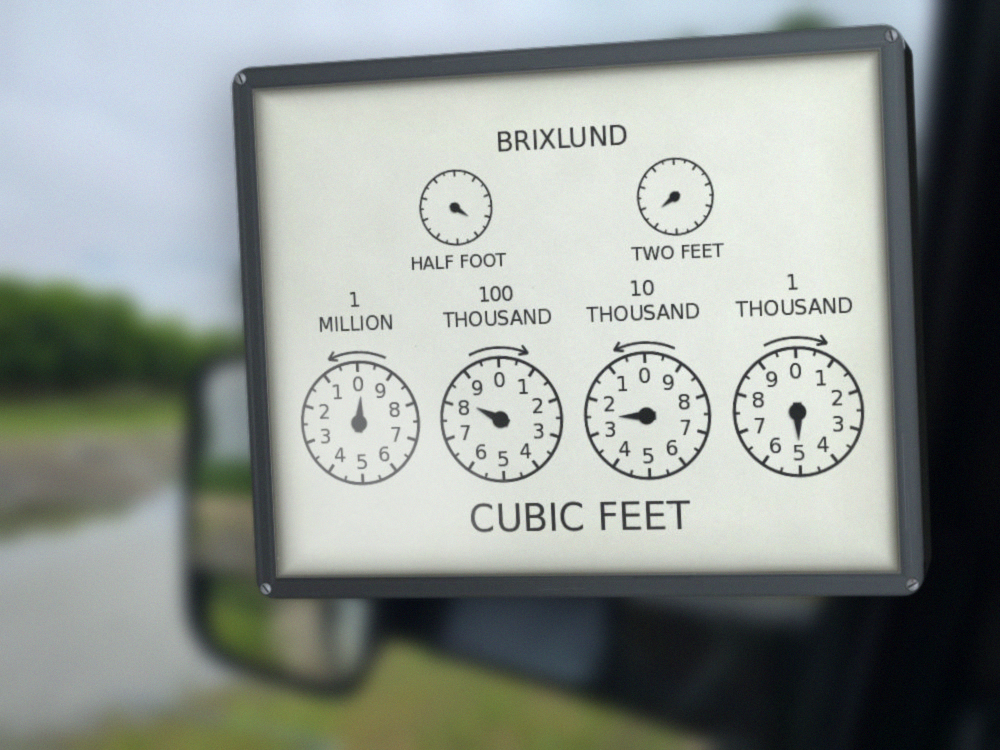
982500 ft³
